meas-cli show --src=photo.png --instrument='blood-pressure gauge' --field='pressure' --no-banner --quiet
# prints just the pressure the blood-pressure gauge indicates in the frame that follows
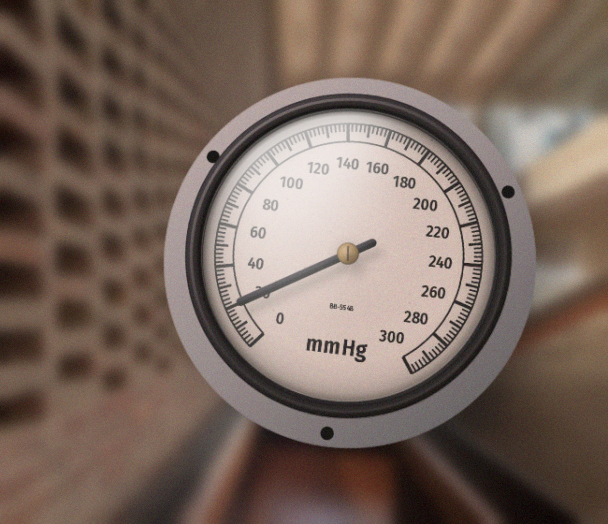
20 mmHg
